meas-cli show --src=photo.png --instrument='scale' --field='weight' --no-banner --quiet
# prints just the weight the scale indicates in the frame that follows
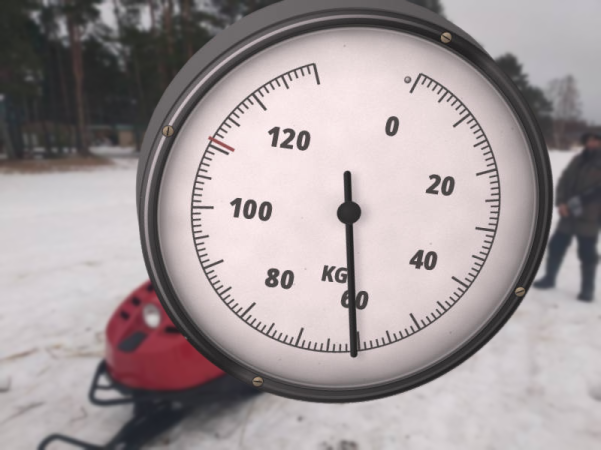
61 kg
